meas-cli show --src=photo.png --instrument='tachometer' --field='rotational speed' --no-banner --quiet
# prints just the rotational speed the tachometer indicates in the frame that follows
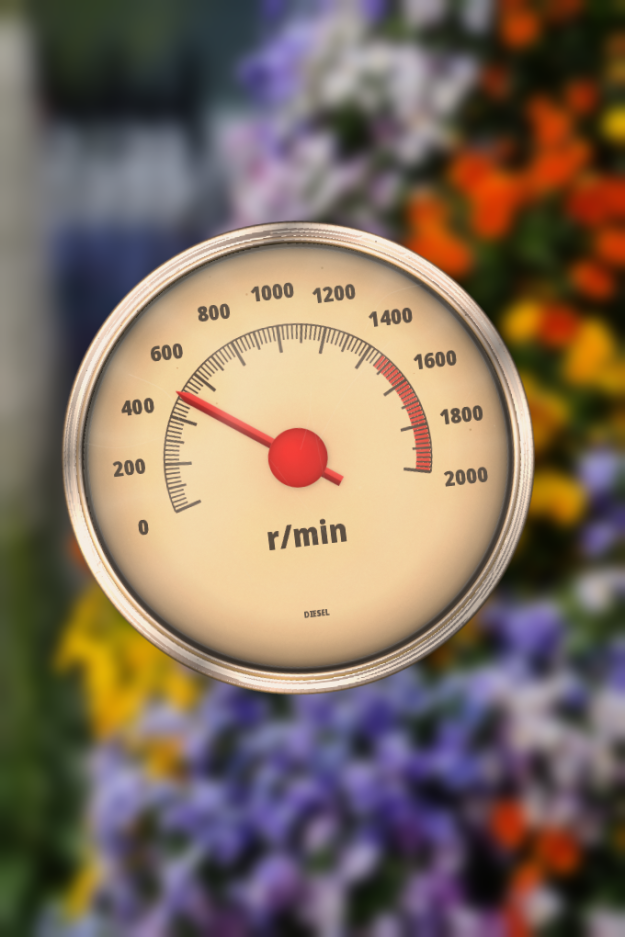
500 rpm
